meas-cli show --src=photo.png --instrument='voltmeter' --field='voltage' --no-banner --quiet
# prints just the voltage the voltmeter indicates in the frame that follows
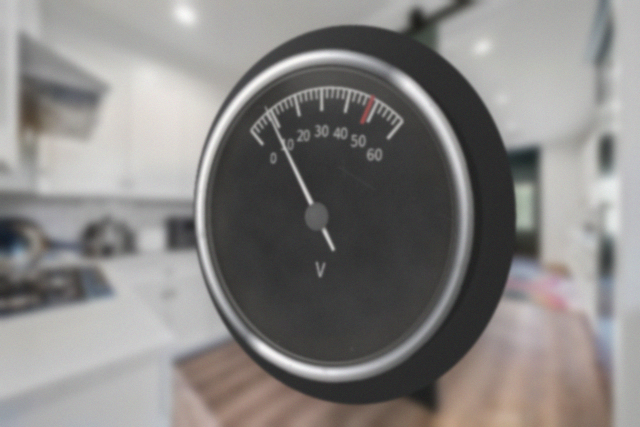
10 V
